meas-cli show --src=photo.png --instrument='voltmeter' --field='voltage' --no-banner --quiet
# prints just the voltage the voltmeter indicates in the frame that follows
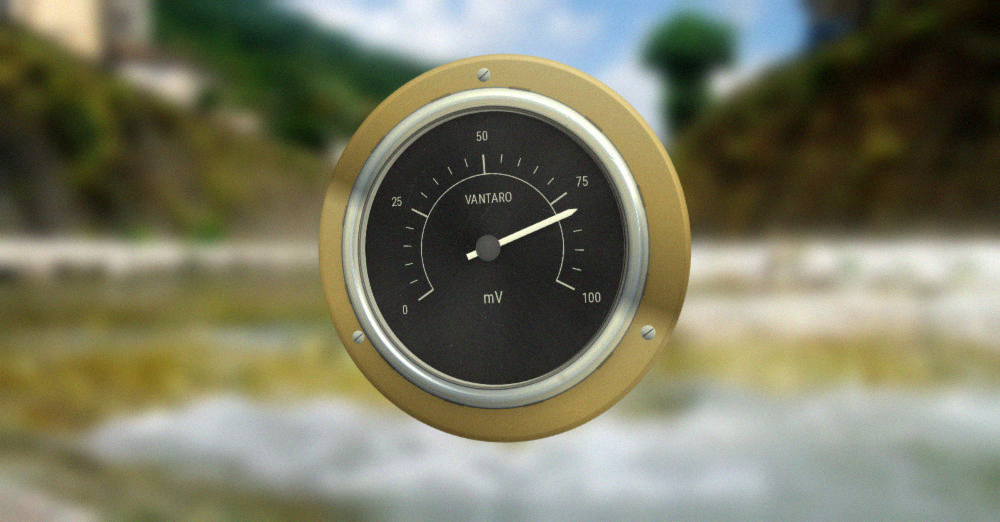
80 mV
